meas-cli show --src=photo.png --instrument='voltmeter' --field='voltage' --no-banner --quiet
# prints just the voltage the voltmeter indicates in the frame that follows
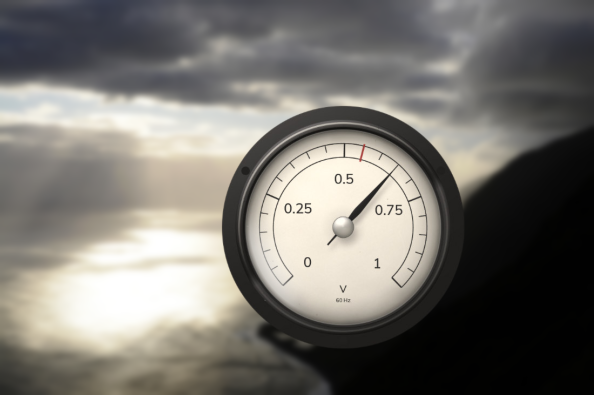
0.65 V
